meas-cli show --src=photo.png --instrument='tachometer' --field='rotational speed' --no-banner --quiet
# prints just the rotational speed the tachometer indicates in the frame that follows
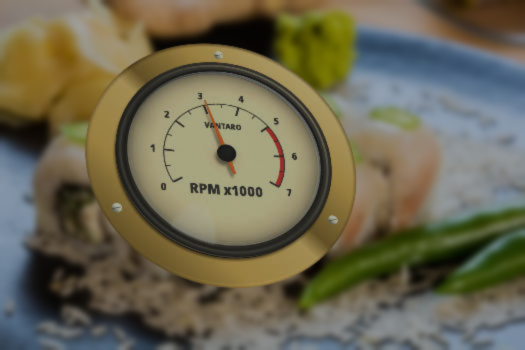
3000 rpm
